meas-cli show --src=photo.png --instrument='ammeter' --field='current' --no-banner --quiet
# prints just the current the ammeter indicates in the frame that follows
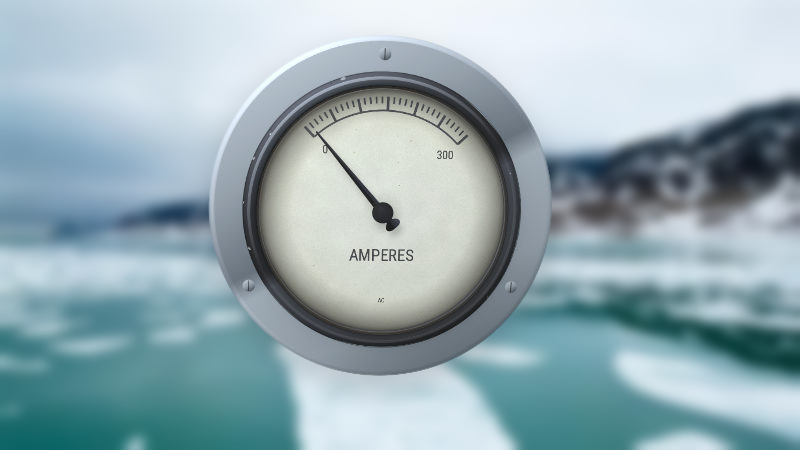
10 A
